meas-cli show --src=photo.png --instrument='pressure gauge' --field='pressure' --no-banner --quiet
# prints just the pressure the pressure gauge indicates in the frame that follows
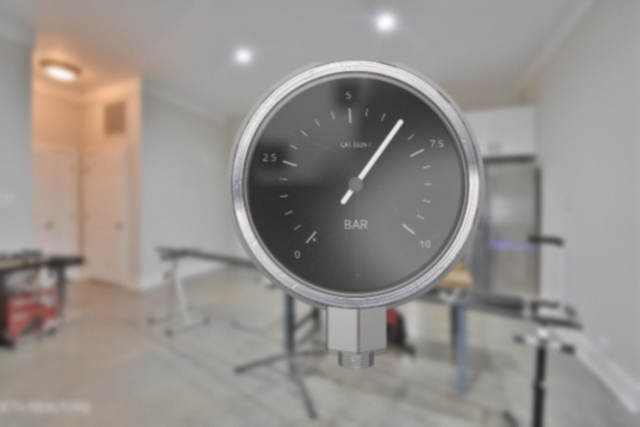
6.5 bar
